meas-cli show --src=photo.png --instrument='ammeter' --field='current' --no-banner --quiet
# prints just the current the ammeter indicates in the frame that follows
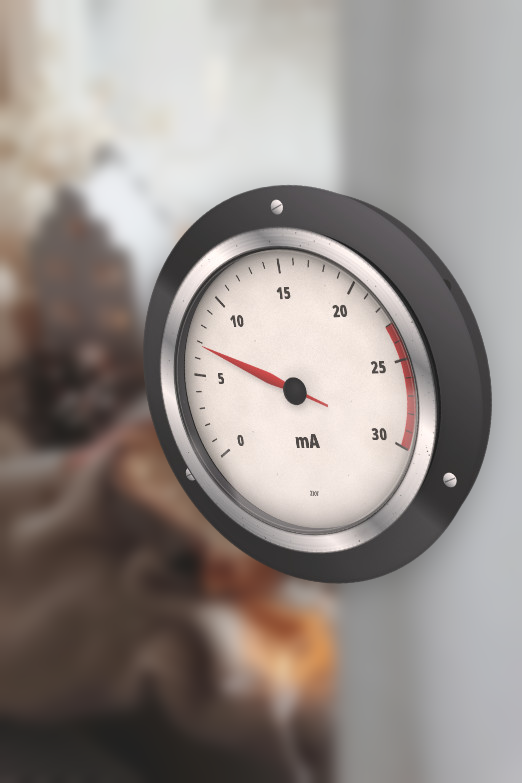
7 mA
